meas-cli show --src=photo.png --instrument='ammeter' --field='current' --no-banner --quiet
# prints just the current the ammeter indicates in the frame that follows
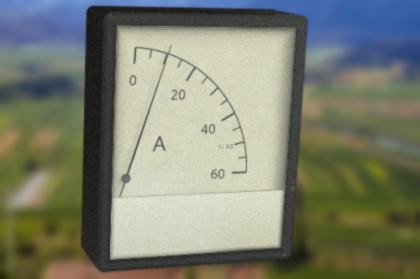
10 A
